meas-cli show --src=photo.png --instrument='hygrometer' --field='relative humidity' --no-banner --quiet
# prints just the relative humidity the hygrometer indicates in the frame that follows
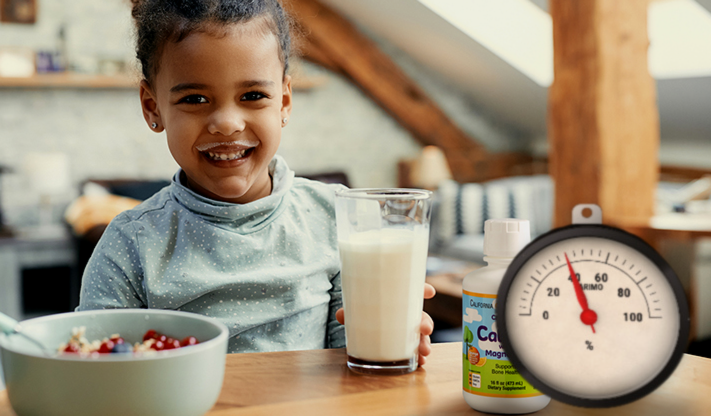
40 %
